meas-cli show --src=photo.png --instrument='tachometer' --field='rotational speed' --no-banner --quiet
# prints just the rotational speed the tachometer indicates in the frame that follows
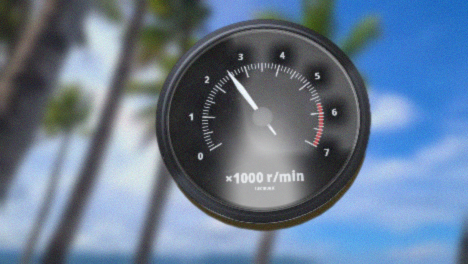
2500 rpm
